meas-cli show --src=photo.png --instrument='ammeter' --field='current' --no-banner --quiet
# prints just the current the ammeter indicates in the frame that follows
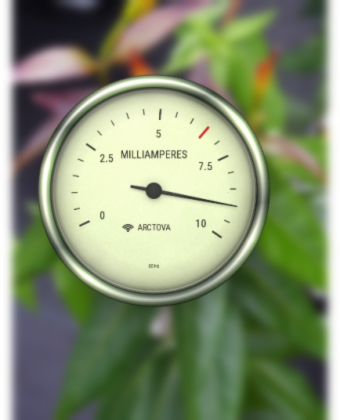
9 mA
